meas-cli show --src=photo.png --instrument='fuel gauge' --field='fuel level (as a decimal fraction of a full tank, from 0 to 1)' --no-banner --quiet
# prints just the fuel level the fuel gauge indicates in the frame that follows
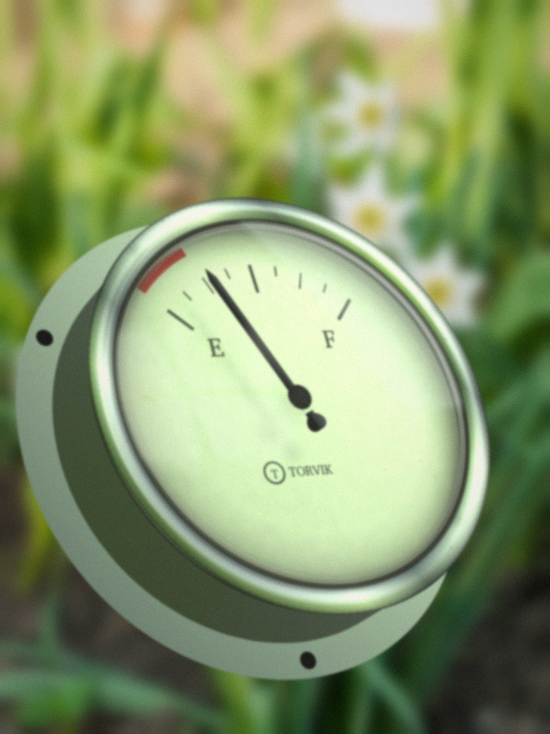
0.25
